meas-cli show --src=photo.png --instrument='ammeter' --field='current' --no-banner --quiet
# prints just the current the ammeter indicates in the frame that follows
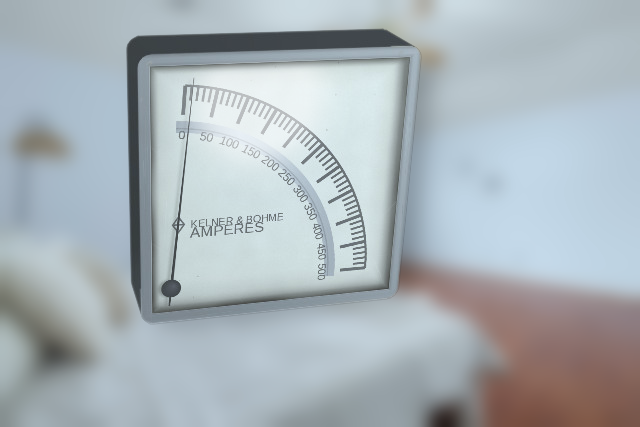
10 A
